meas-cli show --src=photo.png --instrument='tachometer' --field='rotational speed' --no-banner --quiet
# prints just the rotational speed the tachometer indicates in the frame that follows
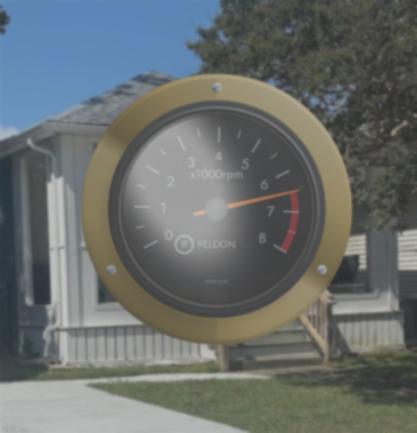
6500 rpm
